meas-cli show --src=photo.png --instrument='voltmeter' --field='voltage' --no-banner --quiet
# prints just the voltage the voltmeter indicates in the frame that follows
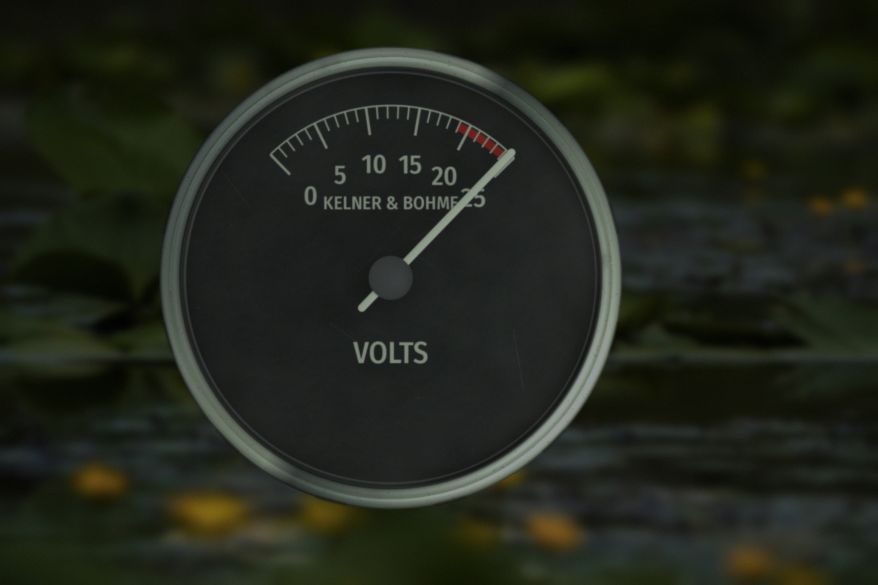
24.5 V
